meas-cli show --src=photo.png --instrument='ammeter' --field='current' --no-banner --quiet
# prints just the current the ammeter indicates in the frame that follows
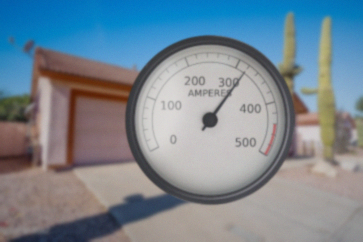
320 A
